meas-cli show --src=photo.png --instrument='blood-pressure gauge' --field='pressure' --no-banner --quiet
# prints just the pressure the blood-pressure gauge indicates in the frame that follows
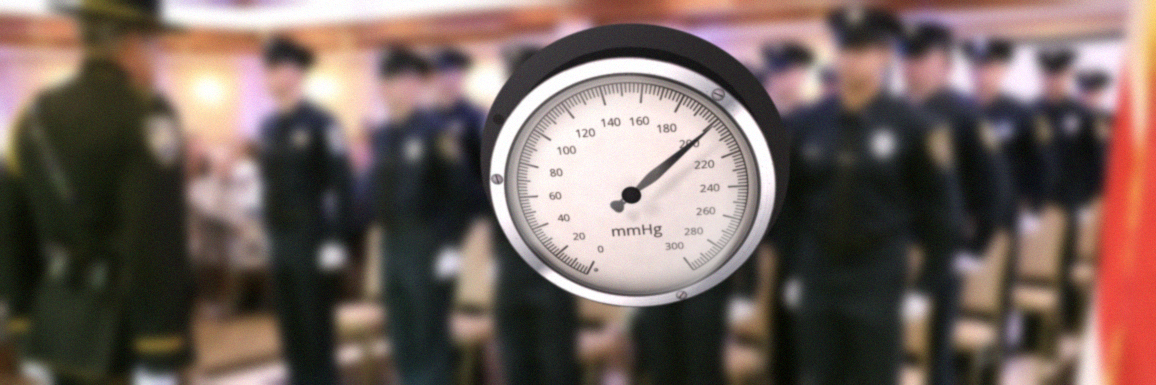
200 mmHg
